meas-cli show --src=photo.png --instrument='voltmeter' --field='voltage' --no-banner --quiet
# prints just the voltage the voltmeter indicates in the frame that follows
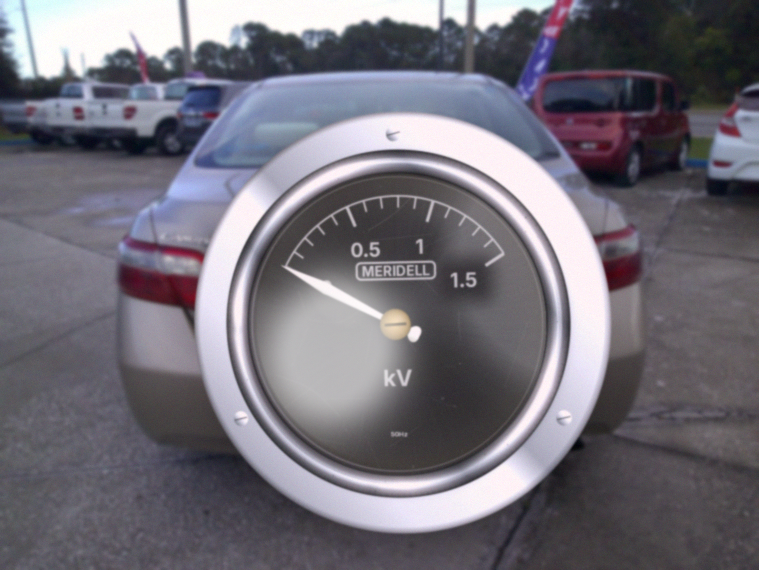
0 kV
